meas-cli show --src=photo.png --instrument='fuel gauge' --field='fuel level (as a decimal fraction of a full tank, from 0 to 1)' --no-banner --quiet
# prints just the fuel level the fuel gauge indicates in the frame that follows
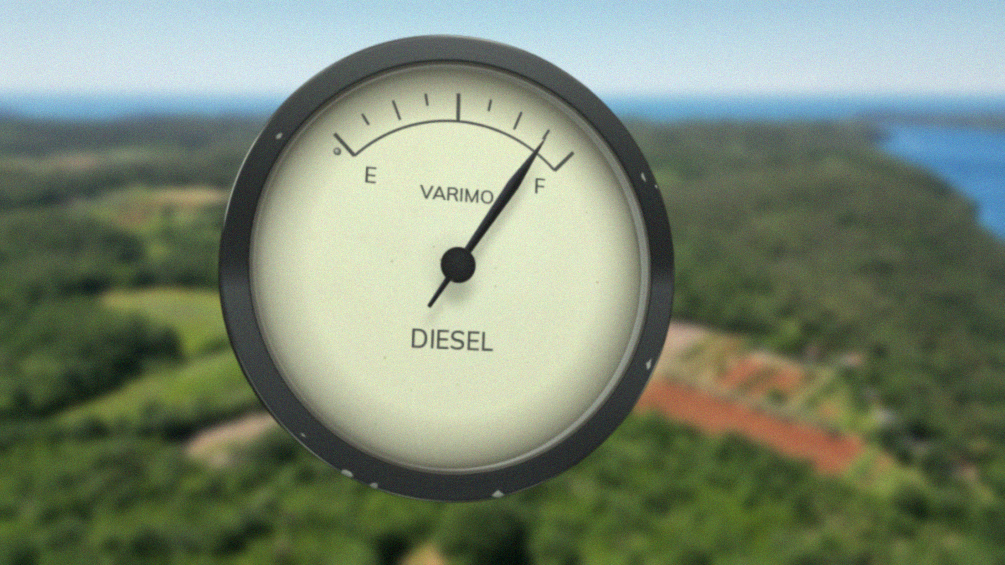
0.875
